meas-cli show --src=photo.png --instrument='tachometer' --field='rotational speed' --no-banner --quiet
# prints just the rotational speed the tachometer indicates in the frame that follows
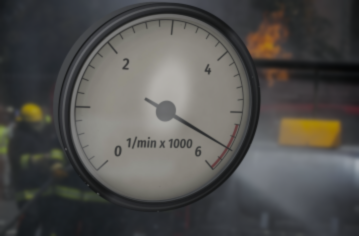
5600 rpm
